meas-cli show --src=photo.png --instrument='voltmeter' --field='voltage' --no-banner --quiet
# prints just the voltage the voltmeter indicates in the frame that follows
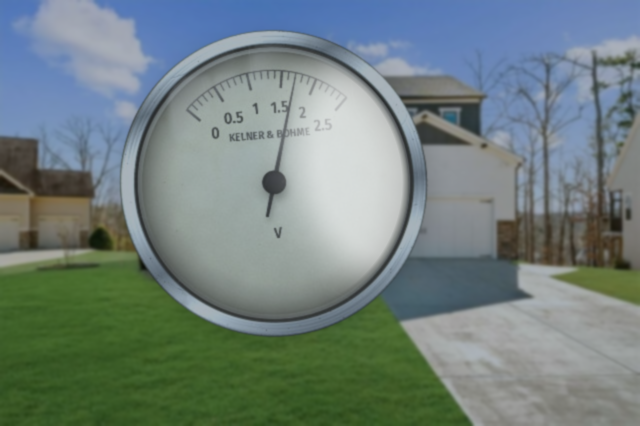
1.7 V
